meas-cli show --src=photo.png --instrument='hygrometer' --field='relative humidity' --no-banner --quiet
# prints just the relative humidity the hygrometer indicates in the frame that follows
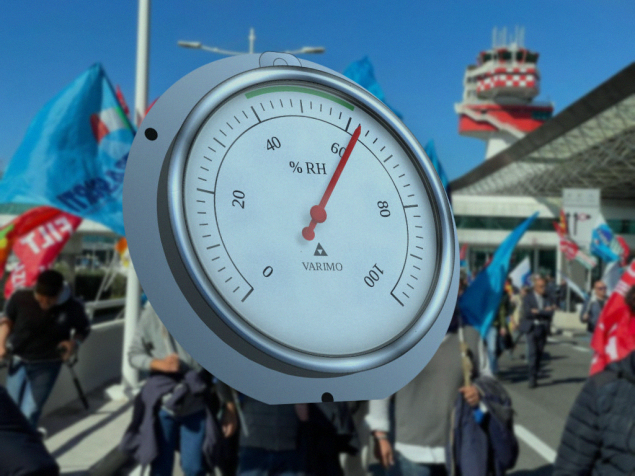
62 %
